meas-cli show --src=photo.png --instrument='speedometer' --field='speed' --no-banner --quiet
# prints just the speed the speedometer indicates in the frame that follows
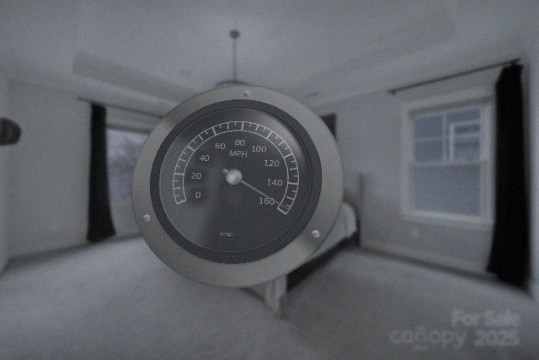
157.5 mph
